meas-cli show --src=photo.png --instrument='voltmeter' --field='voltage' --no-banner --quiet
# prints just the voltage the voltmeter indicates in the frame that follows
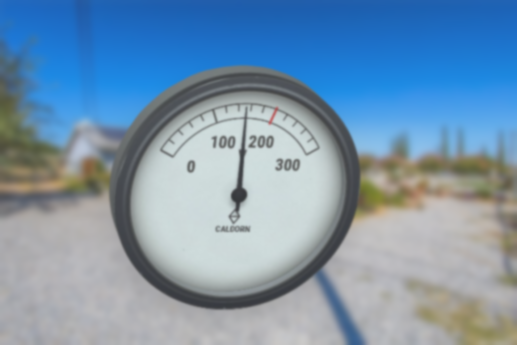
150 V
